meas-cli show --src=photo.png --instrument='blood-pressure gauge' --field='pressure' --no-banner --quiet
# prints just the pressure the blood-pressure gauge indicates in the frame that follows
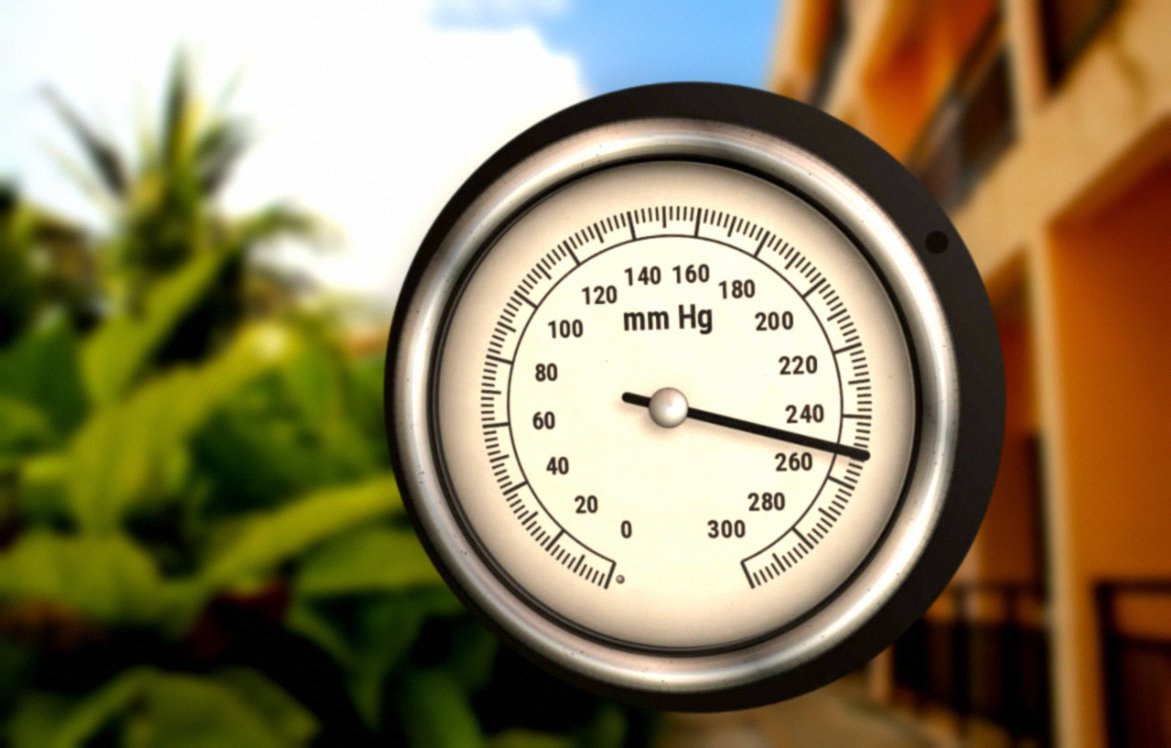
250 mmHg
